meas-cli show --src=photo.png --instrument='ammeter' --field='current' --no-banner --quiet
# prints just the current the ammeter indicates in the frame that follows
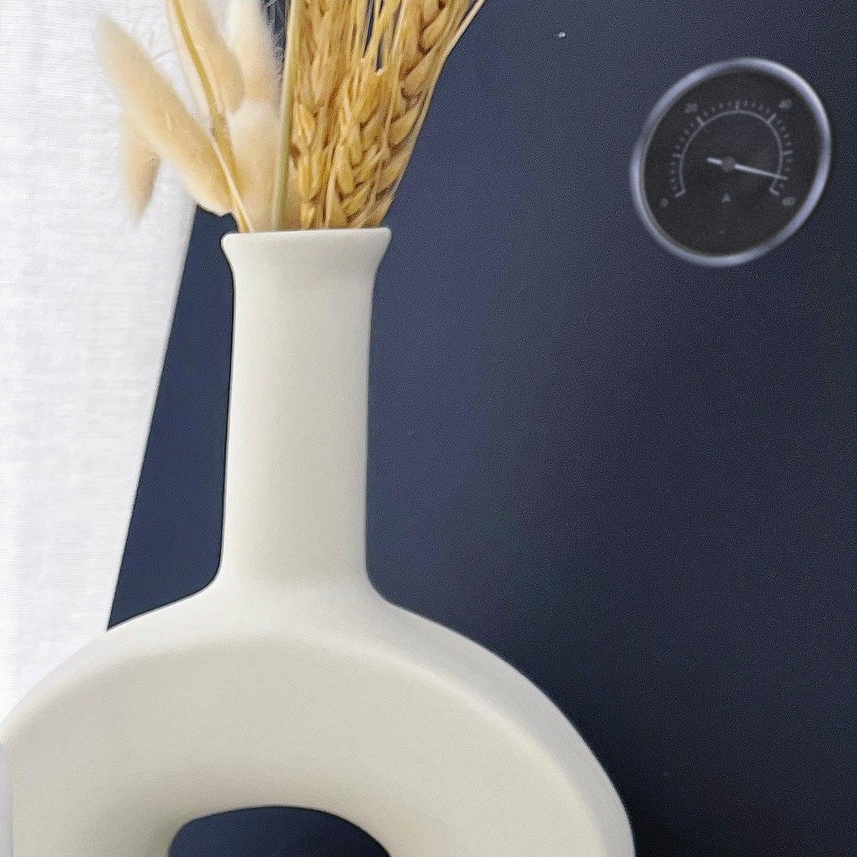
56 A
